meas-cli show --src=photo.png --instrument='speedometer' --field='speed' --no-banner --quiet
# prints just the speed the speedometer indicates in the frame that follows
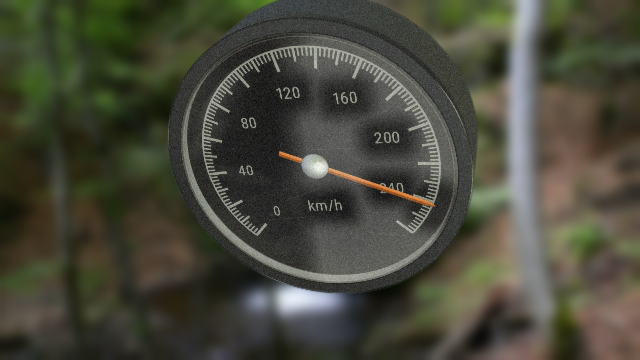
240 km/h
